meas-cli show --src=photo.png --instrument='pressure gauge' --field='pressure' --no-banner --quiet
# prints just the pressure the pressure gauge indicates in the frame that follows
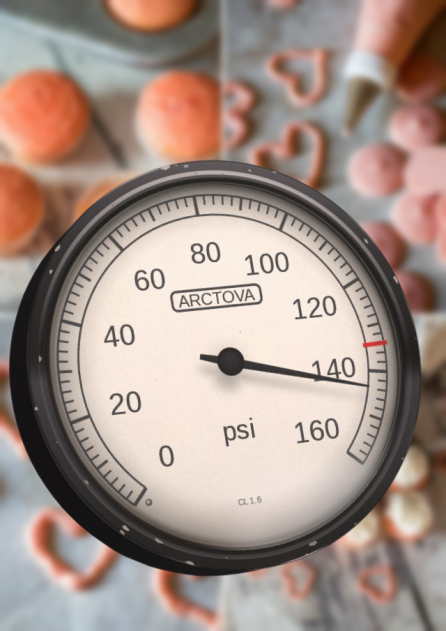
144 psi
